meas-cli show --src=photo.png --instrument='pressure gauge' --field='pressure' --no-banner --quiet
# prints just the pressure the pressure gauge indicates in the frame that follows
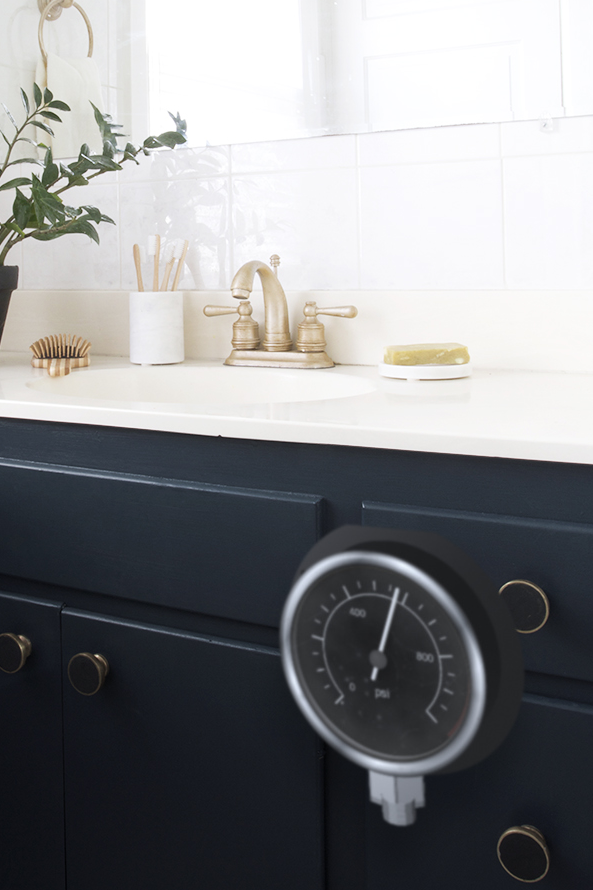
575 psi
